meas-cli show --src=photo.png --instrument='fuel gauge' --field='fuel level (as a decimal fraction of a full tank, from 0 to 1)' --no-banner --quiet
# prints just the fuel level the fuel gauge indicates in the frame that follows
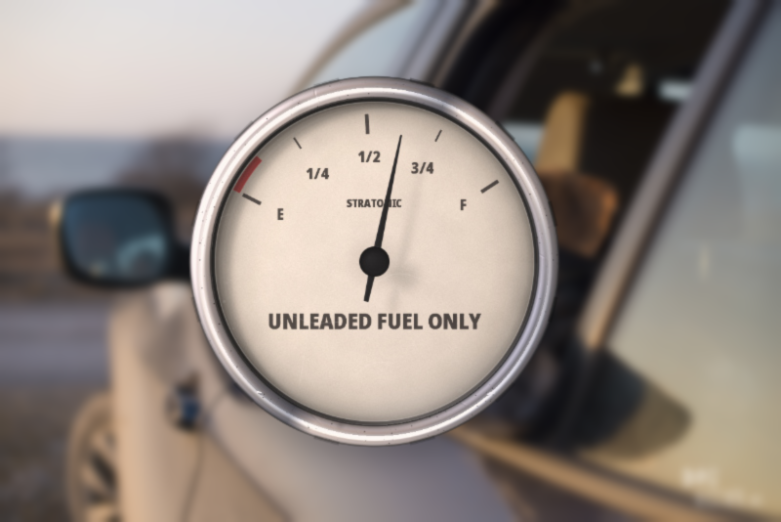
0.625
